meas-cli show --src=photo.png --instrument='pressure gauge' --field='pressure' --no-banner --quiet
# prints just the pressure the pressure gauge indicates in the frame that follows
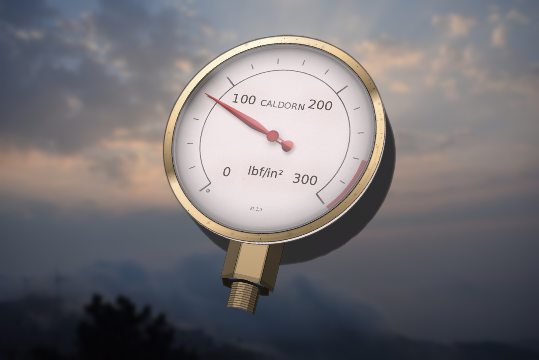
80 psi
